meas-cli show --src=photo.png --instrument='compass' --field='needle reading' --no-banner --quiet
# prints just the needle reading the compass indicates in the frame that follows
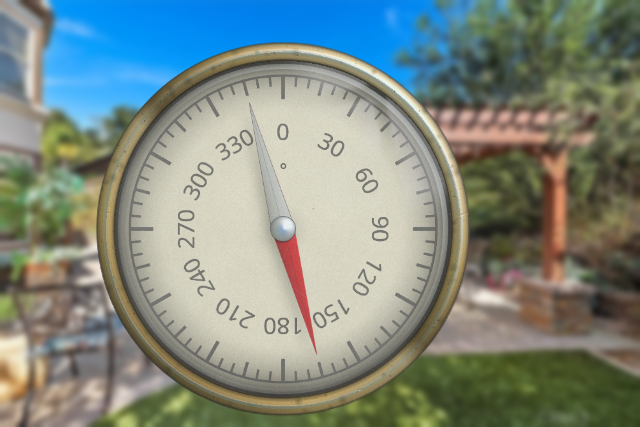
165 °
